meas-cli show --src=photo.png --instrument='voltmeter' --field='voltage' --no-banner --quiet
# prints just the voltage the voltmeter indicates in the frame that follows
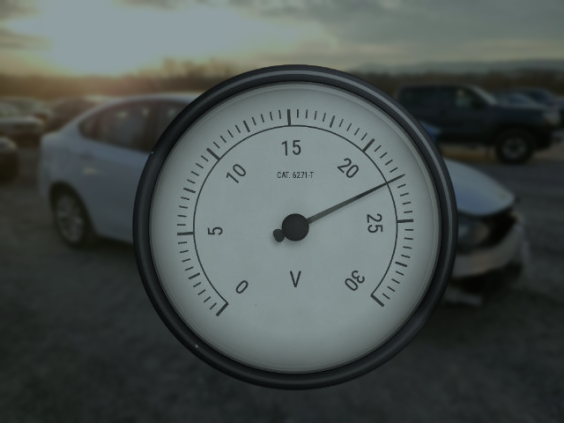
22.5 V
